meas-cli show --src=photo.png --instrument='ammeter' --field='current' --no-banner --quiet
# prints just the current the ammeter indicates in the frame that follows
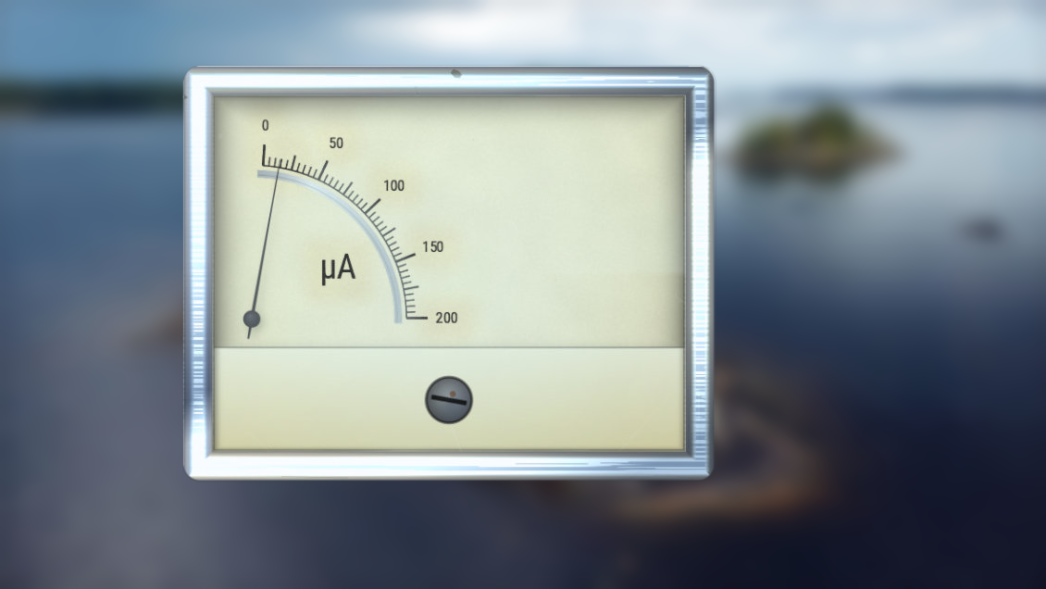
15 µA
